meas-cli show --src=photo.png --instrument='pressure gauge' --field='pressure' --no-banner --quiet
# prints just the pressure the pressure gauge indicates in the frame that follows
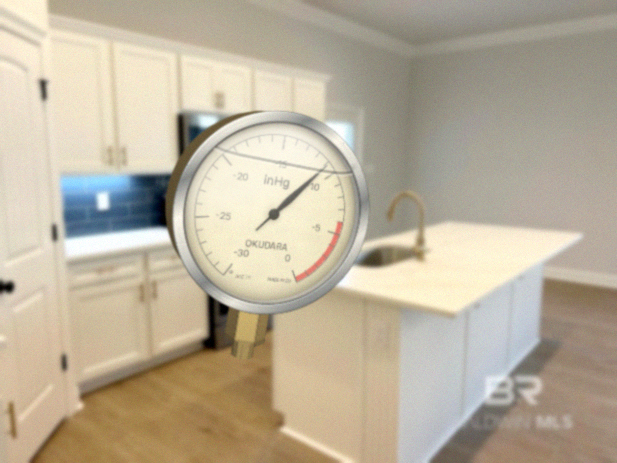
-11 inHg
